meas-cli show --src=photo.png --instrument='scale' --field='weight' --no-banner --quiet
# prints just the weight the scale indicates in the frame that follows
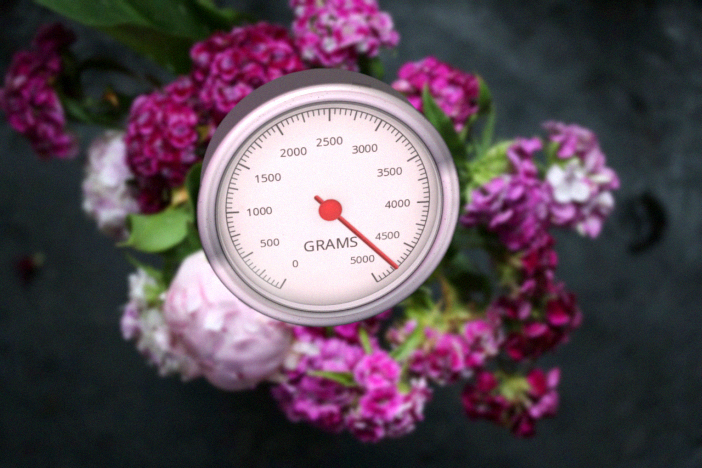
4750 g
